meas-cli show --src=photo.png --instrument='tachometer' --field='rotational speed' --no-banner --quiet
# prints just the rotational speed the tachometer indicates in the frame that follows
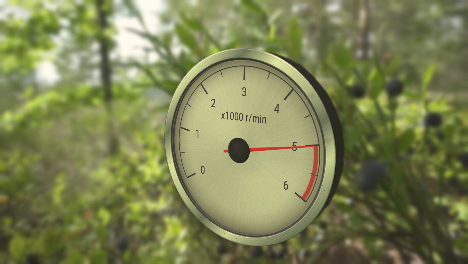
5000 rpm
